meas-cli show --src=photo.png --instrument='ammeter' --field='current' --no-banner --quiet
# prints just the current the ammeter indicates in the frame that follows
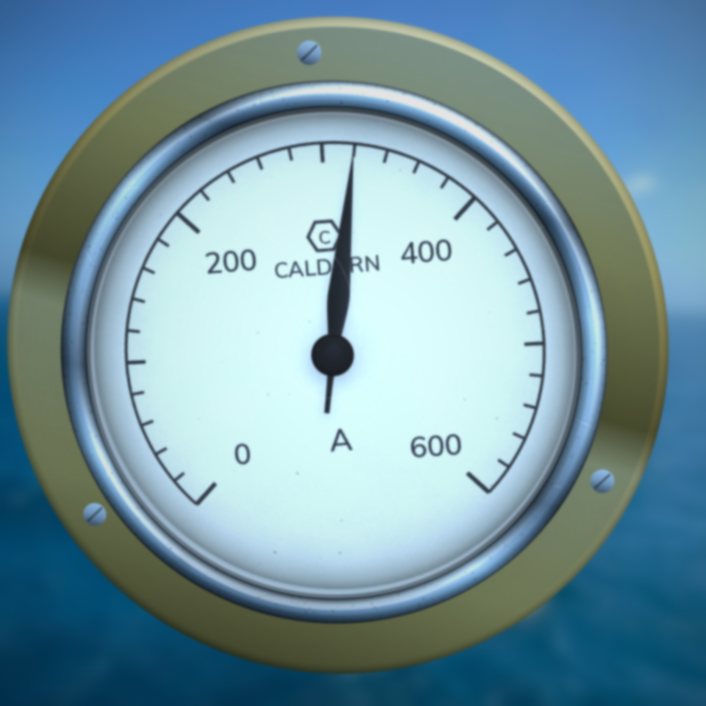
320 A
